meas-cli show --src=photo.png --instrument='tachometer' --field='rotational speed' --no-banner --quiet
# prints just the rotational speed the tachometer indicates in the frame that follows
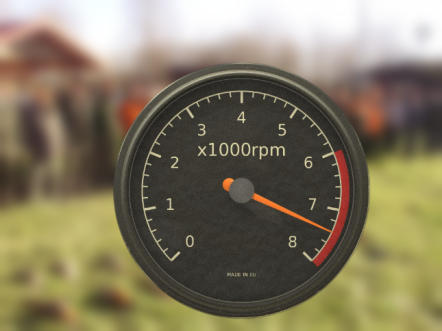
7400 rpm
